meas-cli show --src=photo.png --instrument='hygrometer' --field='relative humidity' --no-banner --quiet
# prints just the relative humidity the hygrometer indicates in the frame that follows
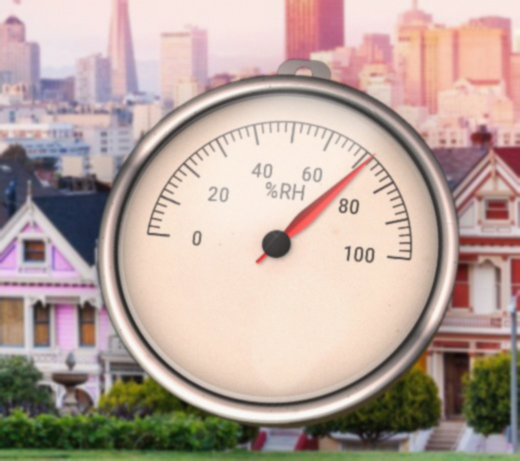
72 %
